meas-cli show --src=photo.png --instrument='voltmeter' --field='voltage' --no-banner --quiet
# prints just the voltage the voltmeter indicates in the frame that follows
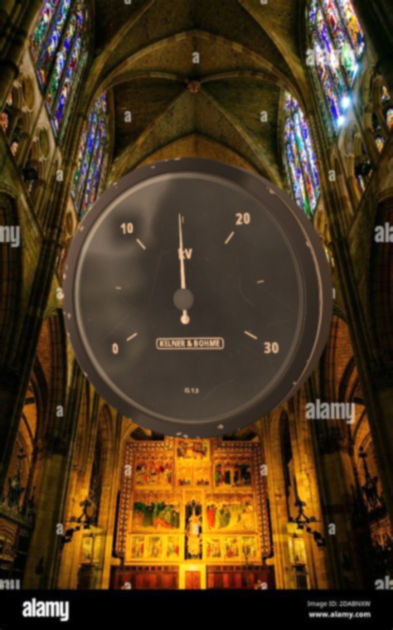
15 kV
